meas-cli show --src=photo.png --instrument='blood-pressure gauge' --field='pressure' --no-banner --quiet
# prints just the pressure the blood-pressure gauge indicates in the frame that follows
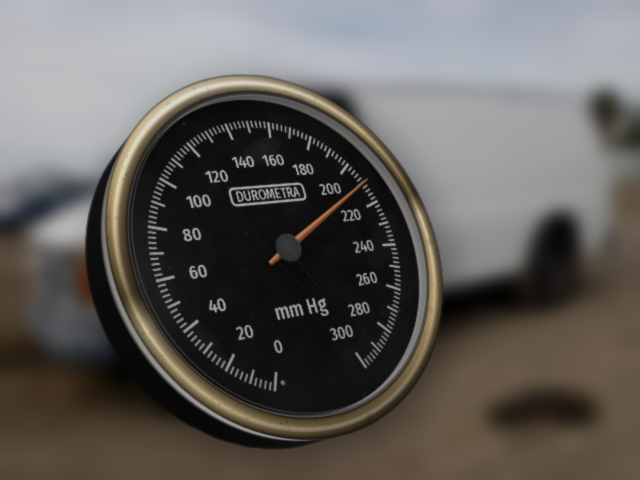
210 mmHg
